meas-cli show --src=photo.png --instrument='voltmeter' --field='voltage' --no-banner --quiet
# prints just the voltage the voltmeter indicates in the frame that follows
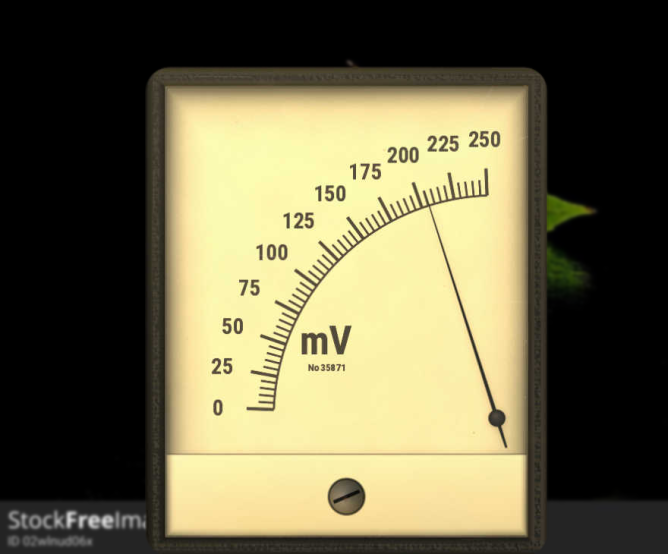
205 mV
